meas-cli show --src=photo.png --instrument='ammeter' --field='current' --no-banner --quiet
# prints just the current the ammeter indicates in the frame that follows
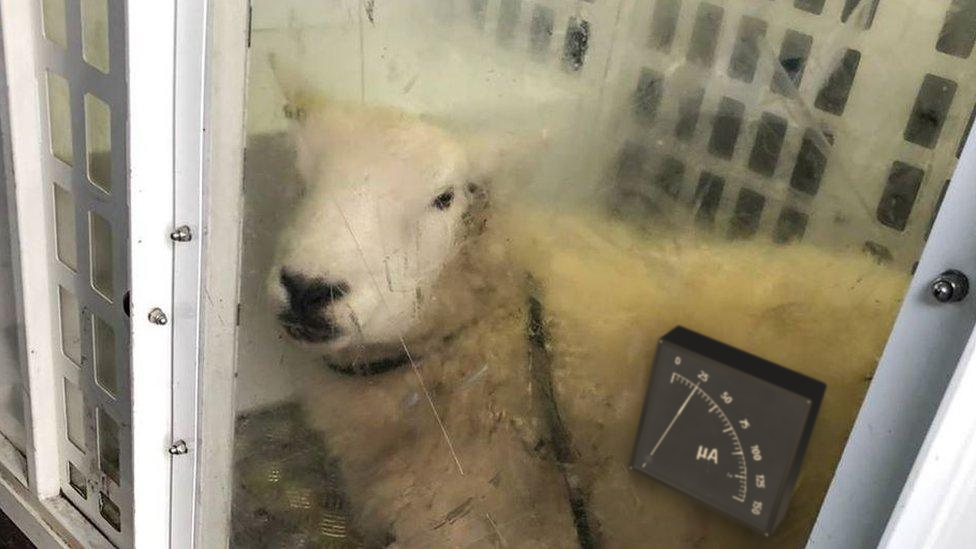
25 µA
